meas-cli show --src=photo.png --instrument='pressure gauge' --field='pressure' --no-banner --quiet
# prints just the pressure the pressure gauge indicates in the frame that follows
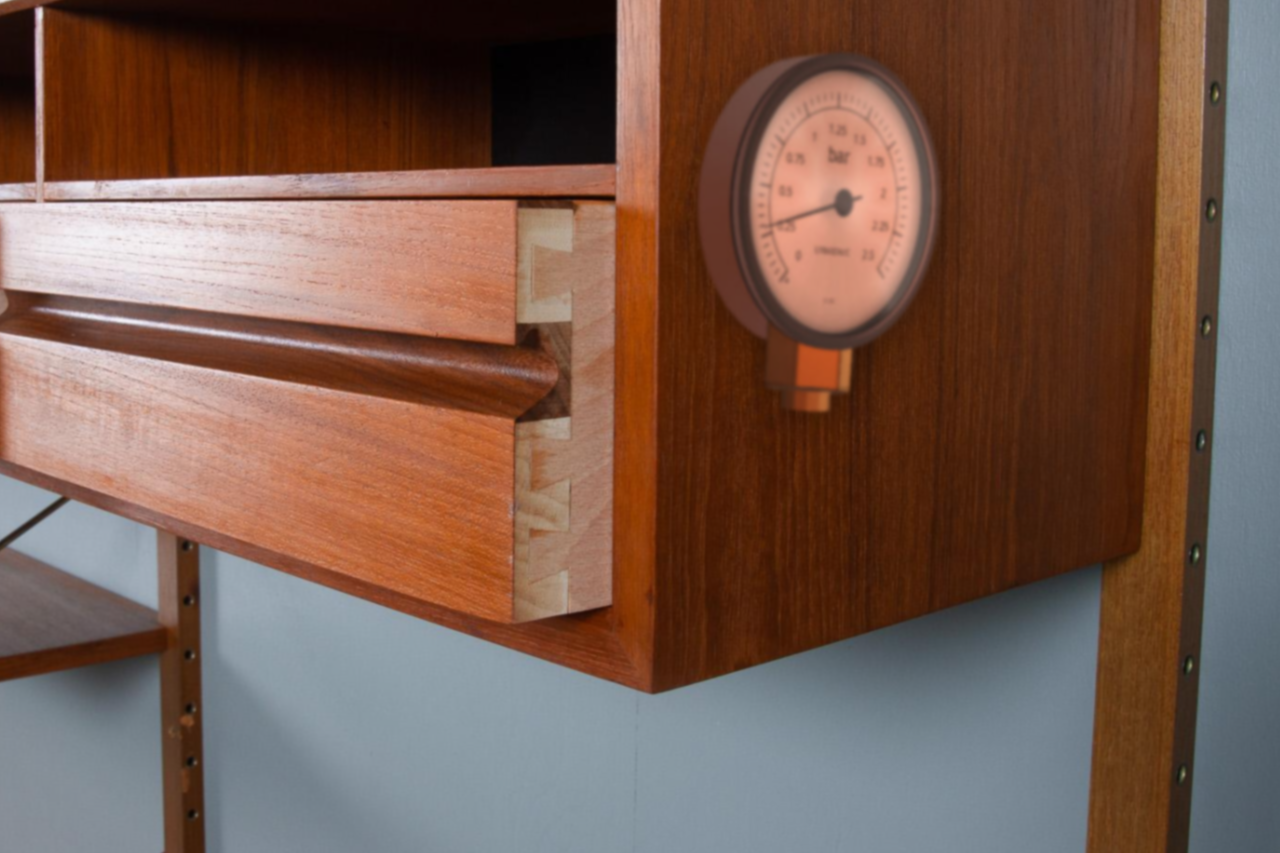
0.3 bar
